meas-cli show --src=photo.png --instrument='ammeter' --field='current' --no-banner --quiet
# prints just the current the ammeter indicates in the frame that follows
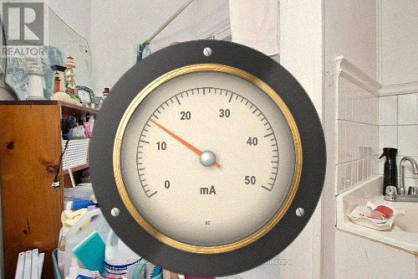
14 mA
